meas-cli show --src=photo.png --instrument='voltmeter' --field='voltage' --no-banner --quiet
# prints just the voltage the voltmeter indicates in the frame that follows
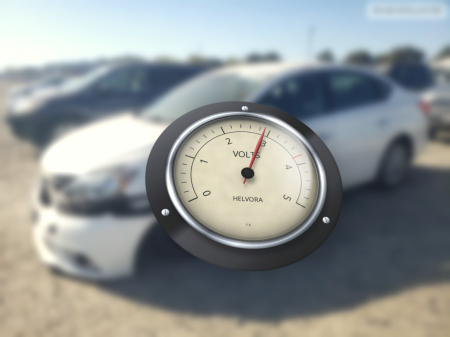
2.9 V
